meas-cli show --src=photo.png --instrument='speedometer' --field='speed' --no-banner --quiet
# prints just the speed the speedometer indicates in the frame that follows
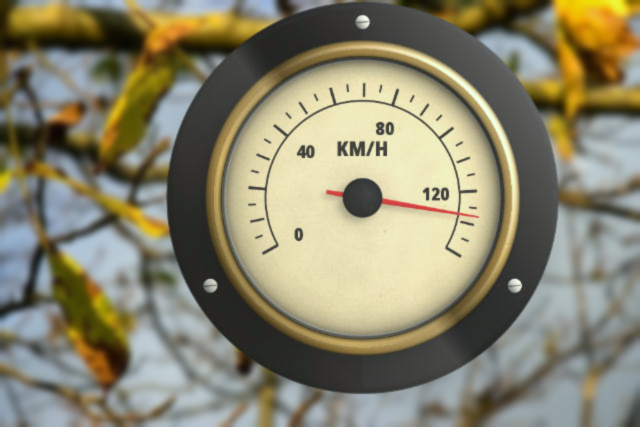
127.5 km/h
